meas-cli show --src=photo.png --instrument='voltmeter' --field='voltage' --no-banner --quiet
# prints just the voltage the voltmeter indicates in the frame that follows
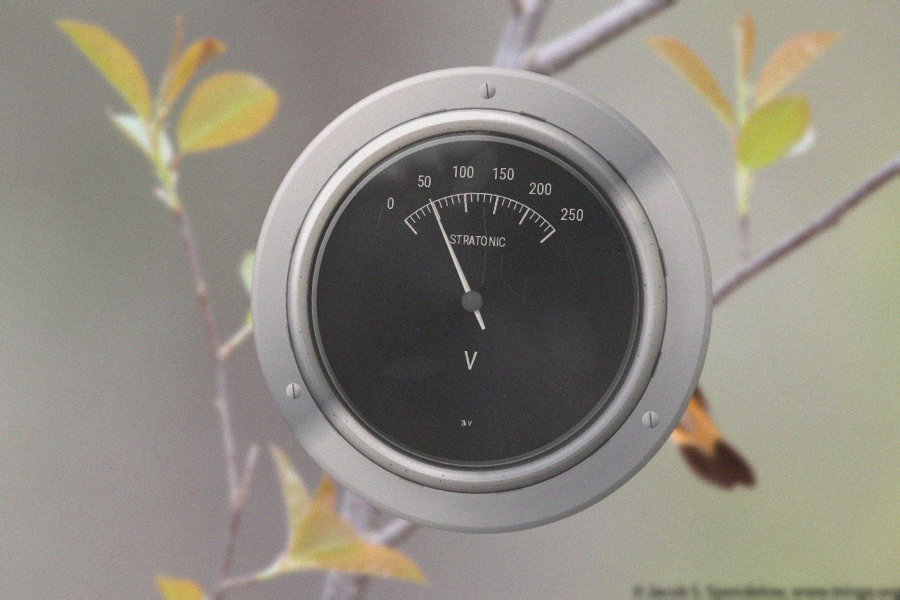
50 V
